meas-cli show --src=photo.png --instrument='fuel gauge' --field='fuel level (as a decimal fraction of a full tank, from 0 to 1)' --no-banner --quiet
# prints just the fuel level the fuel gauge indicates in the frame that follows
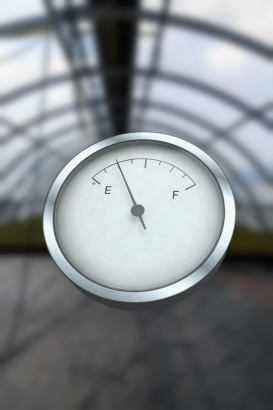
0.25
